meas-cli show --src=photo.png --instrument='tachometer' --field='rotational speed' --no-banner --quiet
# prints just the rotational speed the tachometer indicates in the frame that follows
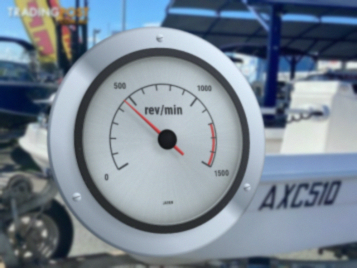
450 rpm
